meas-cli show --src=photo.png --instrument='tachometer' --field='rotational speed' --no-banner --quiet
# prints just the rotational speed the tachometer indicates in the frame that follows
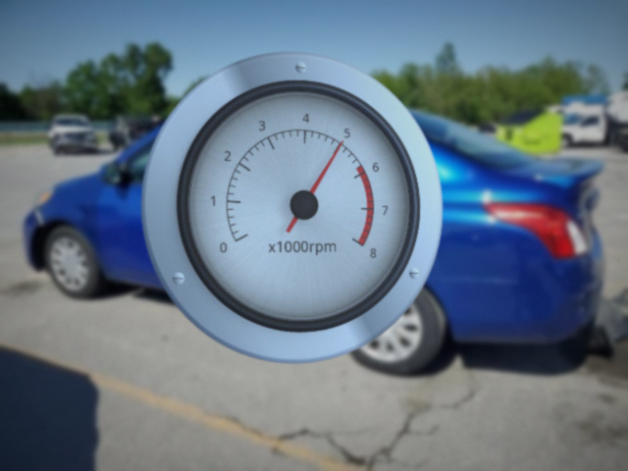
5000 rpm
